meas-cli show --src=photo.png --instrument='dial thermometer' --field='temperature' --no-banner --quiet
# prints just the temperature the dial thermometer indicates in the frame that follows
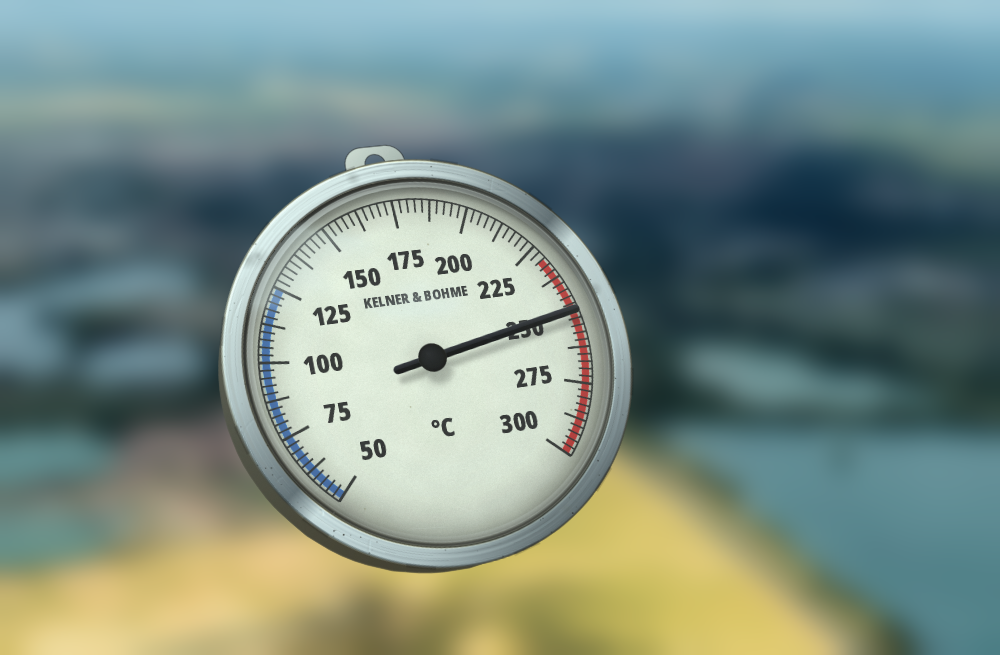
250 °C
